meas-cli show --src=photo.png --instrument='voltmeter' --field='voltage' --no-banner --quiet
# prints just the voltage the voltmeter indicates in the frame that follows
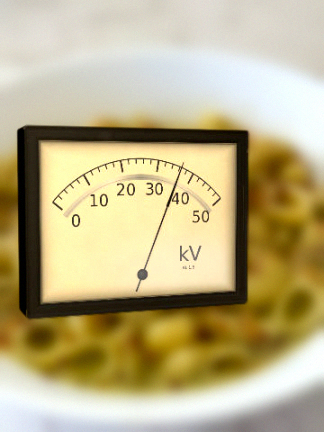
36 kV
